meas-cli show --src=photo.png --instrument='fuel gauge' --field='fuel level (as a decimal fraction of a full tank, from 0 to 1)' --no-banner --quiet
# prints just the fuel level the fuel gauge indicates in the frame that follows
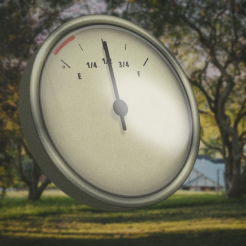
0.5
